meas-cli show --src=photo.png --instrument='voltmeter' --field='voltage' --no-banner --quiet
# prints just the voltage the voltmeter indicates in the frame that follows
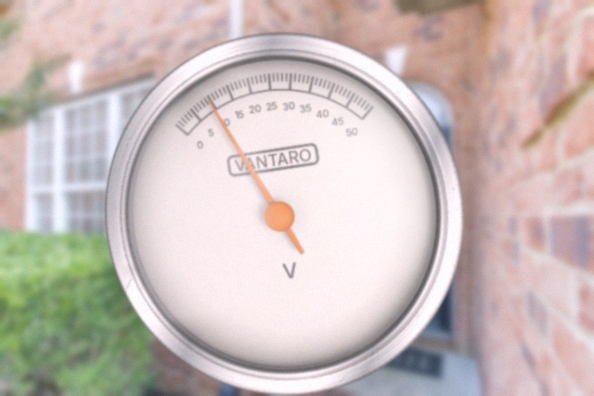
10 V
